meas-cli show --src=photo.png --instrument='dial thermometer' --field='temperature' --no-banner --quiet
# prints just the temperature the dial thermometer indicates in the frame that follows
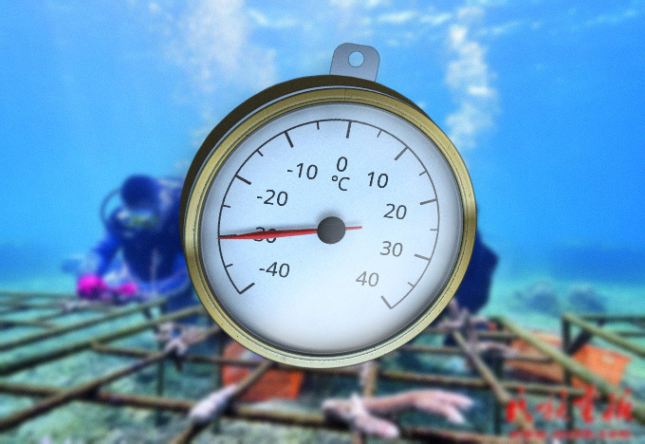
-30 °C
